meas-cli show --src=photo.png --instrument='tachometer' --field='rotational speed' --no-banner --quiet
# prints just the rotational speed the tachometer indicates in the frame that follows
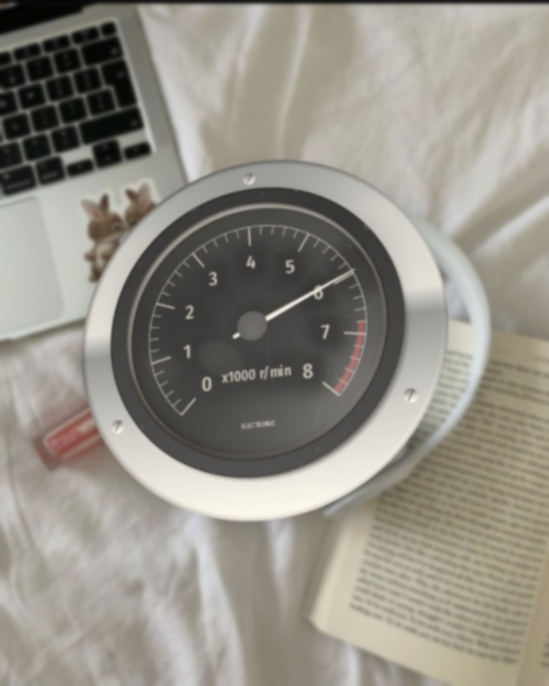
6000 rpm
